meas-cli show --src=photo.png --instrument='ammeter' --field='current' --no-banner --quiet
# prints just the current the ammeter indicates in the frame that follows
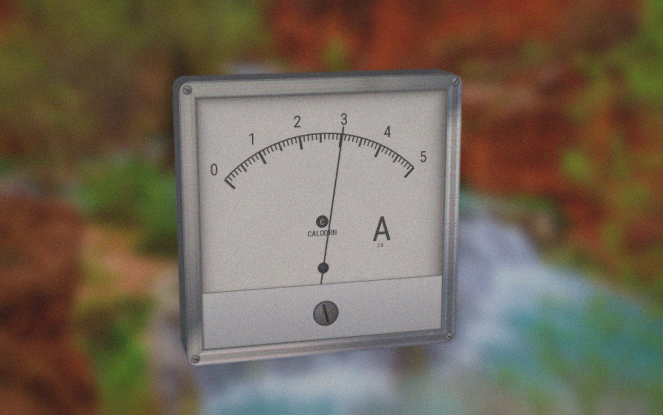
3 A
